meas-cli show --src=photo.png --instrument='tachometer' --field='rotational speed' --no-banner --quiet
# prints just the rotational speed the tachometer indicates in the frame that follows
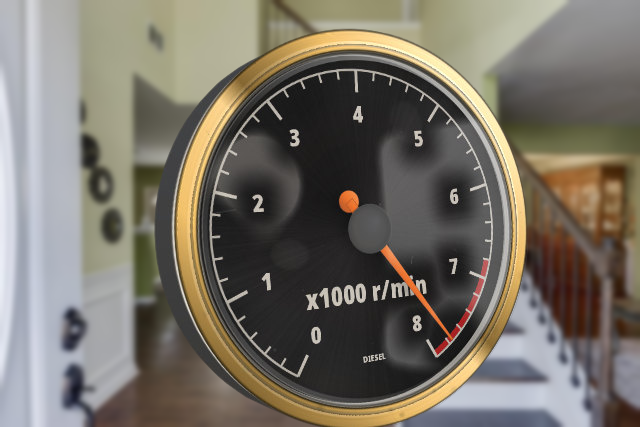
7800 rpm
